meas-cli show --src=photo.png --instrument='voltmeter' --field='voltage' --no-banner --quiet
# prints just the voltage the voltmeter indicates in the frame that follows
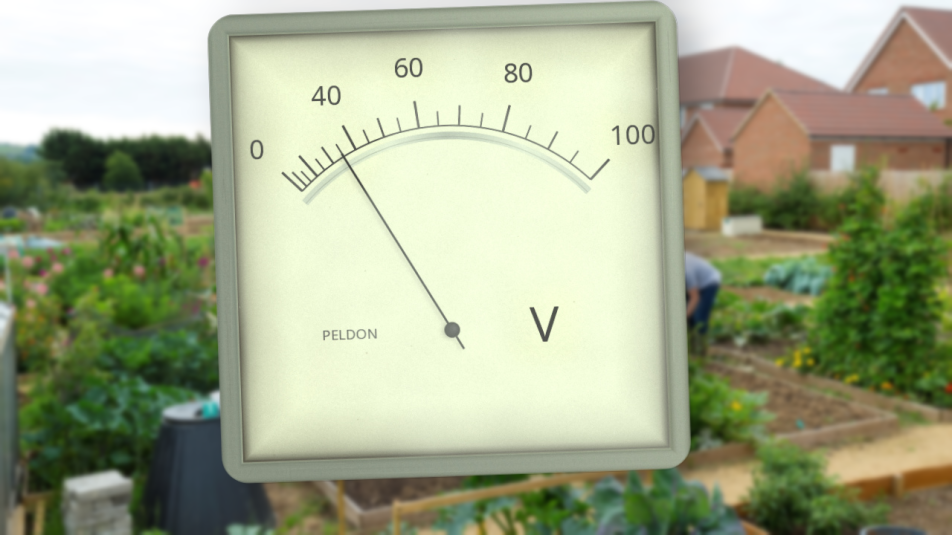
35 V
